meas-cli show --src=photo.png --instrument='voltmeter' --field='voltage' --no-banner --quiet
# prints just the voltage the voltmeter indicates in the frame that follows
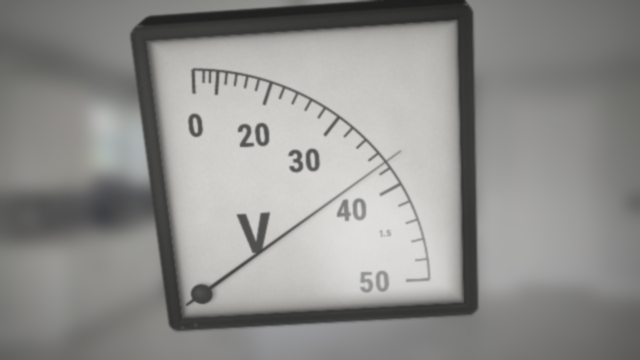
37 V
